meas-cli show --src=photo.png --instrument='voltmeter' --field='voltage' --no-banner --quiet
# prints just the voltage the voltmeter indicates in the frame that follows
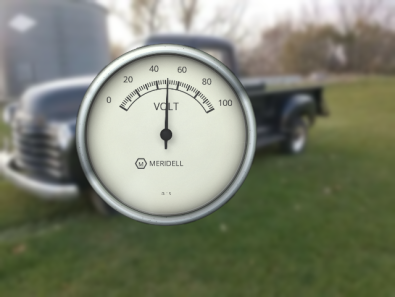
50 V
